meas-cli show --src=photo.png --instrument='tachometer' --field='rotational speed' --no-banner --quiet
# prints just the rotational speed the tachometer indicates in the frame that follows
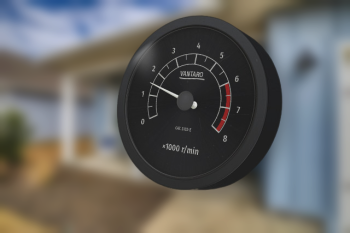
1500 rpm
